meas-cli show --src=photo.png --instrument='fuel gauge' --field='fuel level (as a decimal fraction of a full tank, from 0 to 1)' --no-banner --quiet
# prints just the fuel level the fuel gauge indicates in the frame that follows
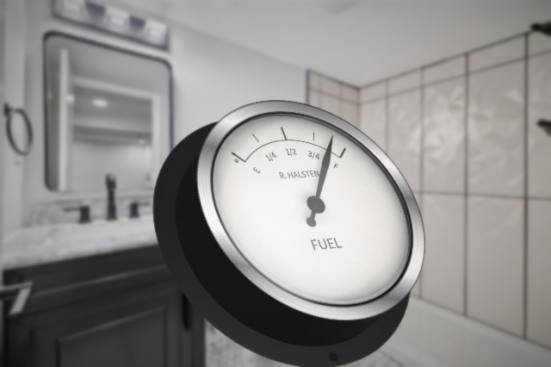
0.875
